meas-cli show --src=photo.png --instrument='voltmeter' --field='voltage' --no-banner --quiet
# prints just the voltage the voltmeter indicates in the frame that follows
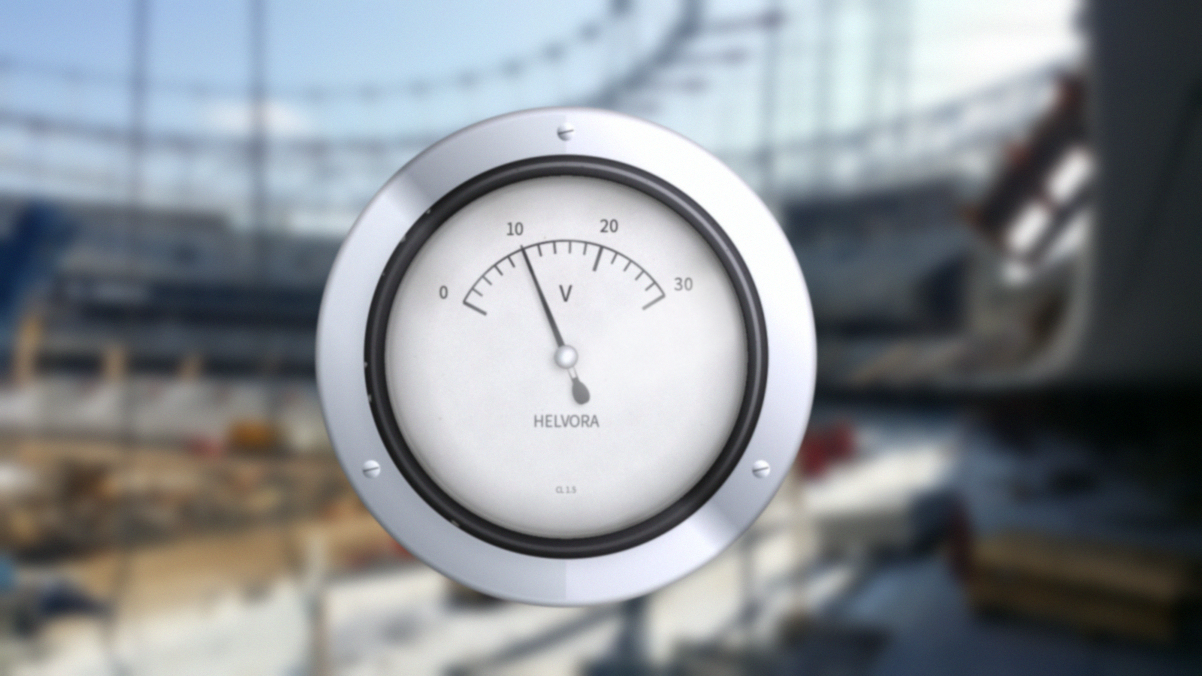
10 V
